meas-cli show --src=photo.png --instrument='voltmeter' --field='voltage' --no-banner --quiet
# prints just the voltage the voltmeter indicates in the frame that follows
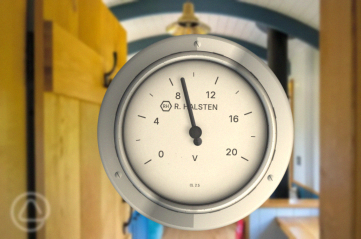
9 V
